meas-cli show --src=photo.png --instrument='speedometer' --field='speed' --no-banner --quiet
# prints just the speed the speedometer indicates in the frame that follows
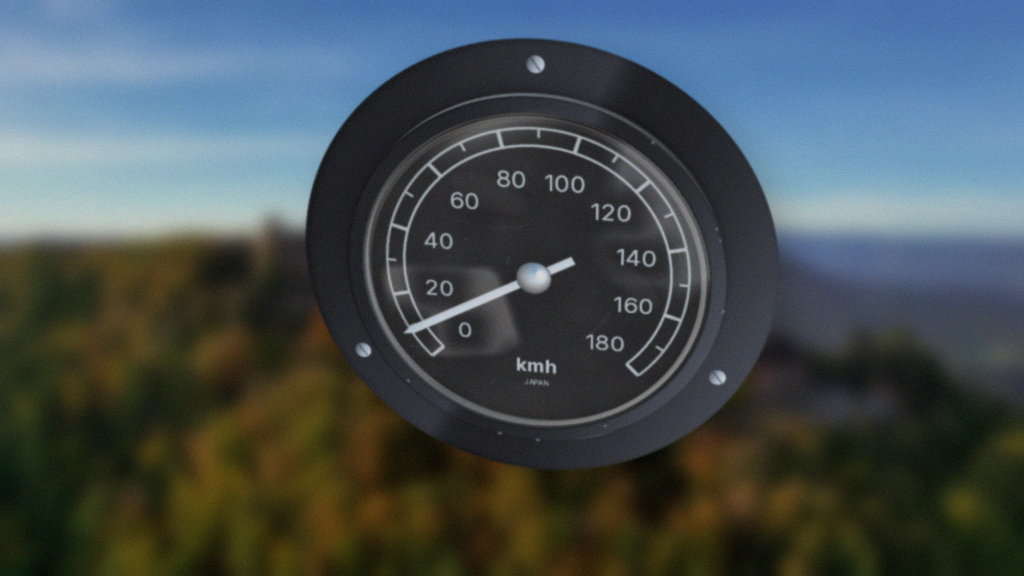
10 km/h
